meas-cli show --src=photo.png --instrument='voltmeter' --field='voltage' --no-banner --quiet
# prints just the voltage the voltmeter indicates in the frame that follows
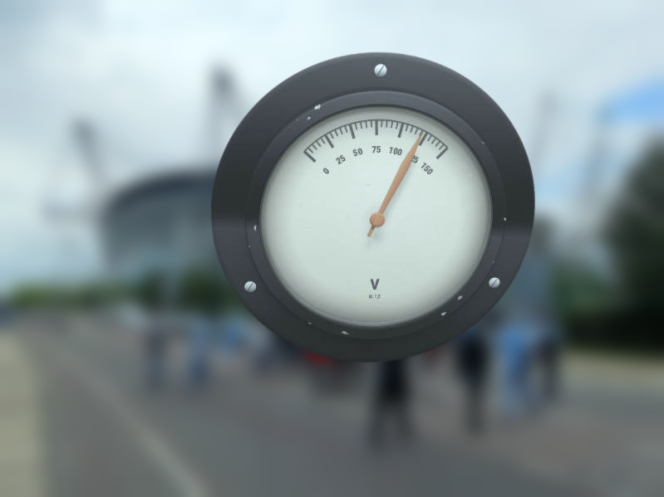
120 V
